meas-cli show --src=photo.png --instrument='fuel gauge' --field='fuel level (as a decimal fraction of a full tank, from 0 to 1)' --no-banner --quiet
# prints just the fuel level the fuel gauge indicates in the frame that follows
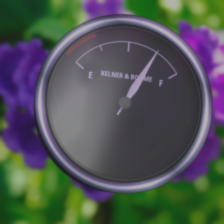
0.75
